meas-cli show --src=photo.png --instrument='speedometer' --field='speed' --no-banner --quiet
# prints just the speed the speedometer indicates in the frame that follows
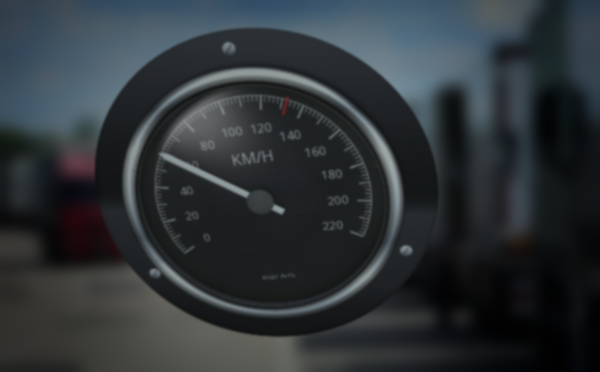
60 km/h
